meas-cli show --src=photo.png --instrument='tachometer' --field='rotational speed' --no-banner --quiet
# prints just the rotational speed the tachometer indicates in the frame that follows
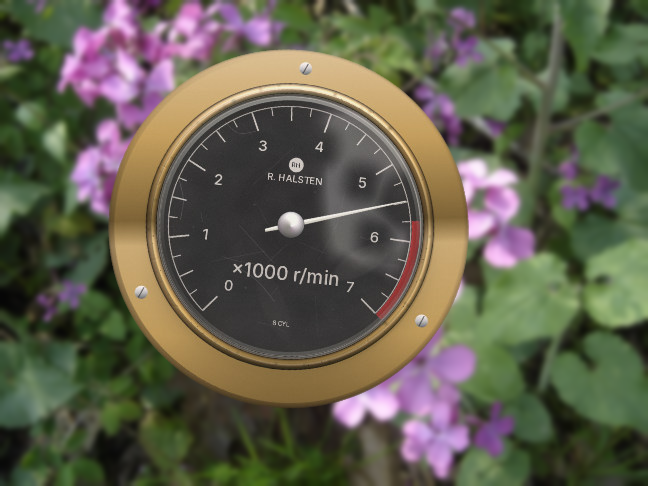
5500 rpm
